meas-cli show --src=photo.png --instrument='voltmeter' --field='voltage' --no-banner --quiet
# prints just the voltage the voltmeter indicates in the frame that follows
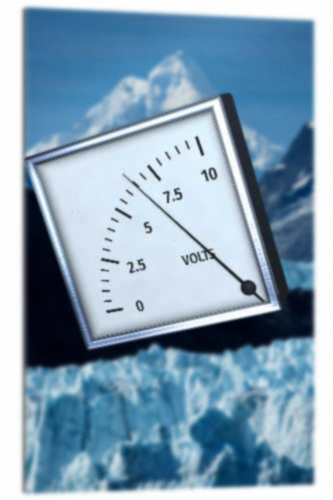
6.5 V
